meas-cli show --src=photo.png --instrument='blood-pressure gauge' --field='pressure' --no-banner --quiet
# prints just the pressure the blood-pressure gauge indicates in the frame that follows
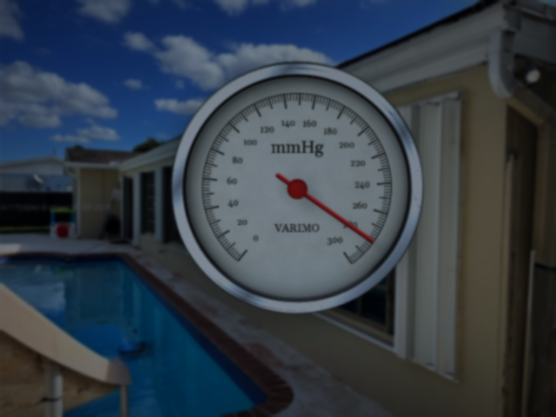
280 mmHg
